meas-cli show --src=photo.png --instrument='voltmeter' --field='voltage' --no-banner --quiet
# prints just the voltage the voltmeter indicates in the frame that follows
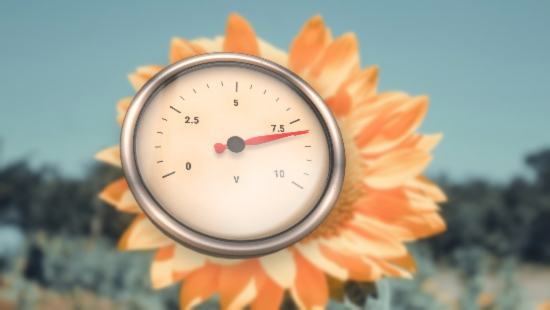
8 V
